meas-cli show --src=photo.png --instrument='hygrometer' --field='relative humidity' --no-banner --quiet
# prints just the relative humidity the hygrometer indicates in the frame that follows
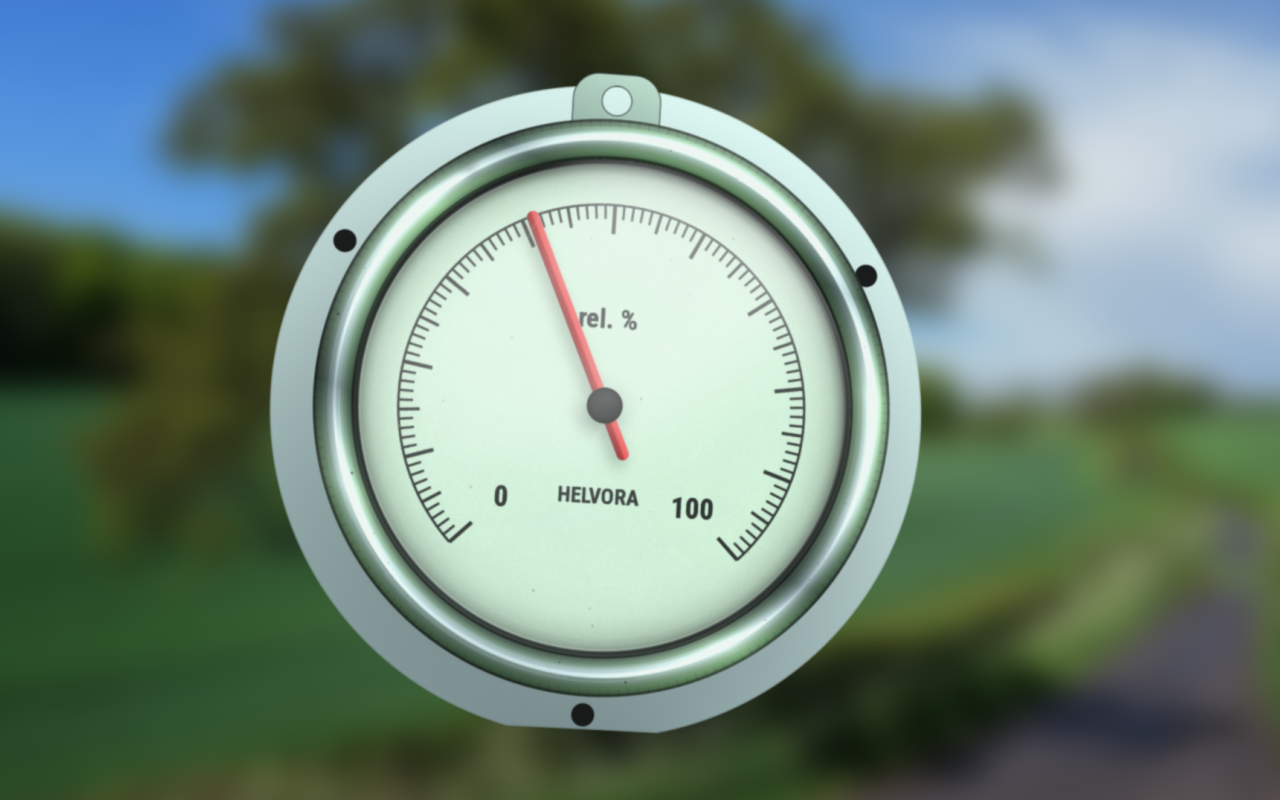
41 %
